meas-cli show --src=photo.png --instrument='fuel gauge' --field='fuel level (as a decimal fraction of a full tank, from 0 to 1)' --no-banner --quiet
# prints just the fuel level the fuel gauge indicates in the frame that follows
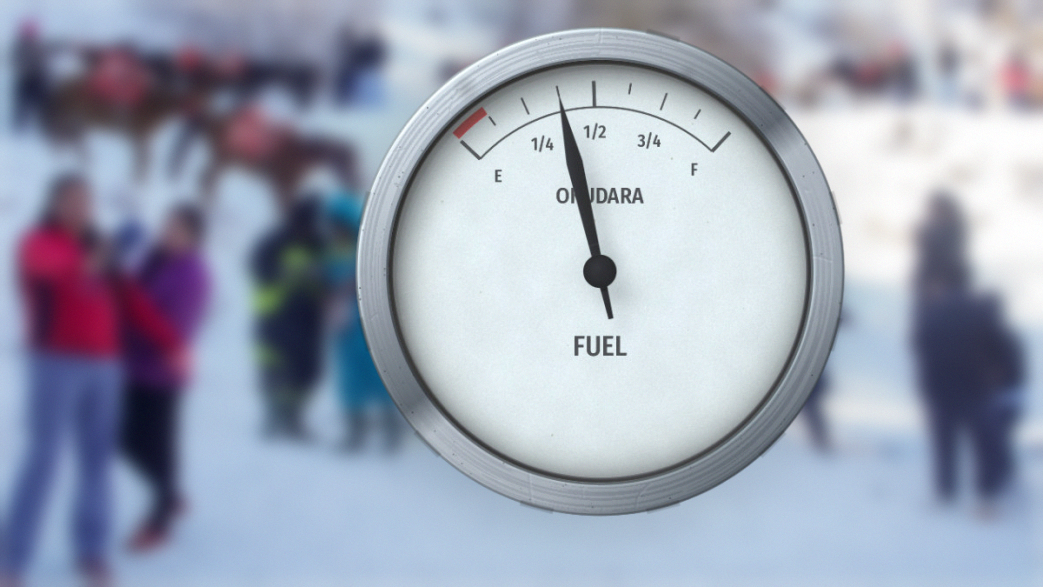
0.375
